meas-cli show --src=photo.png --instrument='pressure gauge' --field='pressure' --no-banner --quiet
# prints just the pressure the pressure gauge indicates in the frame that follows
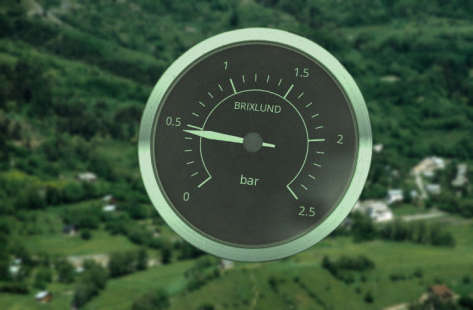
0.45 bar
